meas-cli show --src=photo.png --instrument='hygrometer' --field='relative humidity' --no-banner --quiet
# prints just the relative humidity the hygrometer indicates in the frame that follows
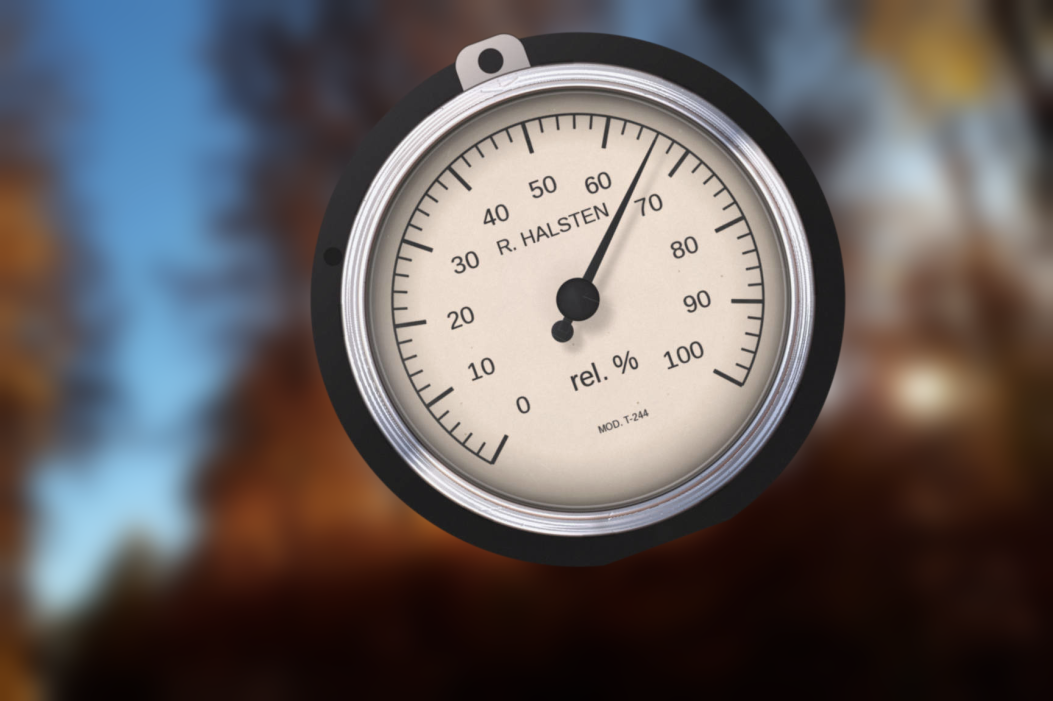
66 %
